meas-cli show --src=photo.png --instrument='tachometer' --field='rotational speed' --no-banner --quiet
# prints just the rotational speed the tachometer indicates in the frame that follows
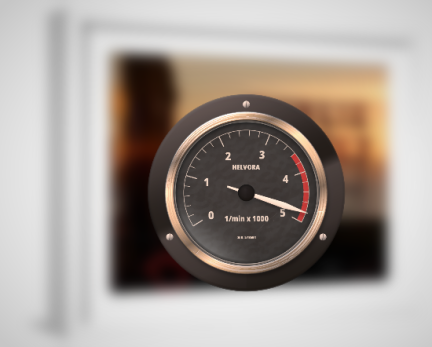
4800 rpm
